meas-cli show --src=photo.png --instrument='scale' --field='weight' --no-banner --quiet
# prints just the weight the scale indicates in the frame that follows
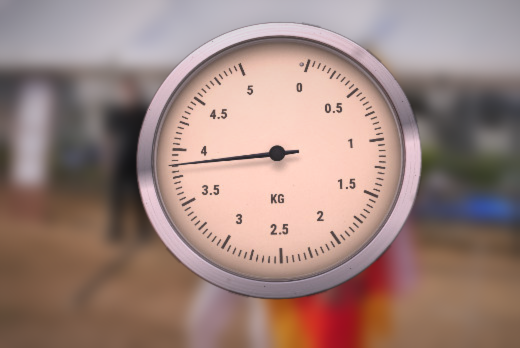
3.85 kg
